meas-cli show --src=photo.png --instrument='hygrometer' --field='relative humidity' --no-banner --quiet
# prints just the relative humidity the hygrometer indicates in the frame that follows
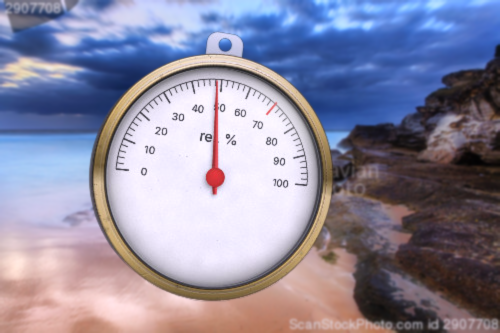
48 %
